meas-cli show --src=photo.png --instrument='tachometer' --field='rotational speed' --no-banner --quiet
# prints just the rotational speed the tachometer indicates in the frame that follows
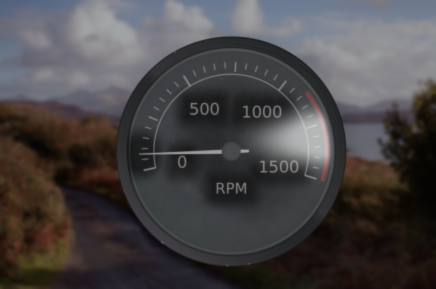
75 rpm
